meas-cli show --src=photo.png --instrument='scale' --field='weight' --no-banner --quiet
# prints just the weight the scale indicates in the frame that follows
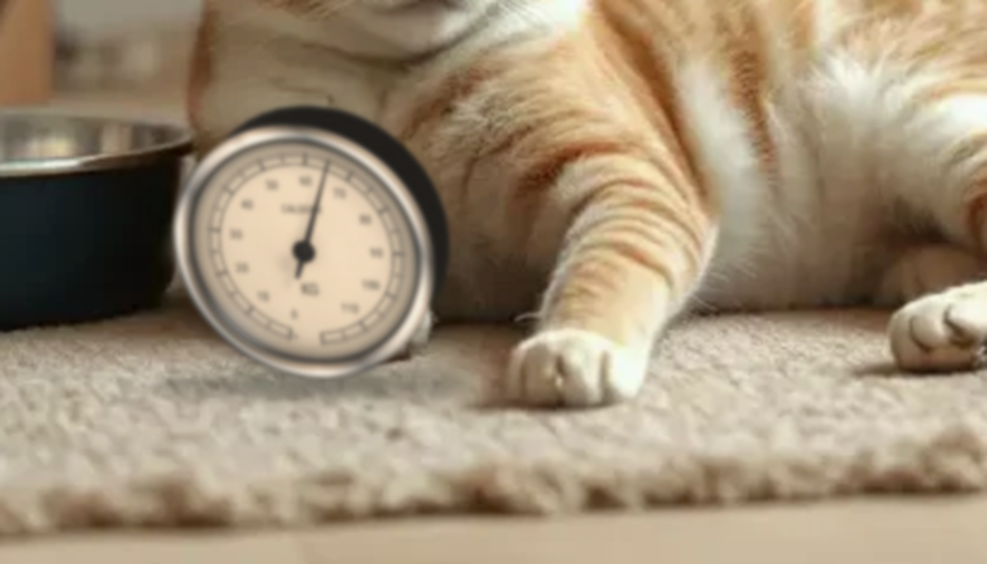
65 kg
